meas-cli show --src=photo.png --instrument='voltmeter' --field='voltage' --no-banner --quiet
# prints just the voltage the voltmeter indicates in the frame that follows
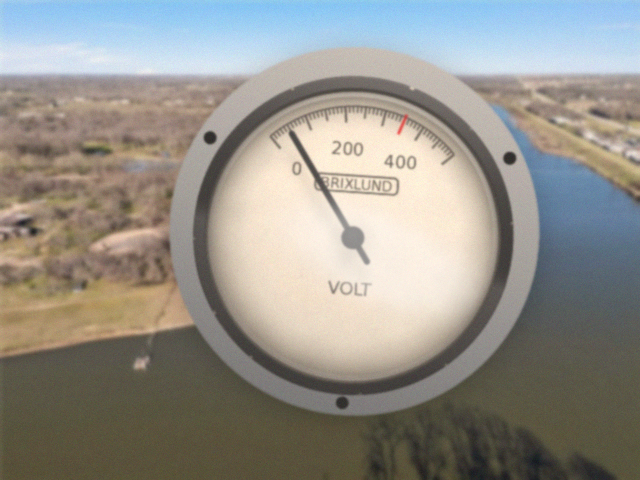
50 V
